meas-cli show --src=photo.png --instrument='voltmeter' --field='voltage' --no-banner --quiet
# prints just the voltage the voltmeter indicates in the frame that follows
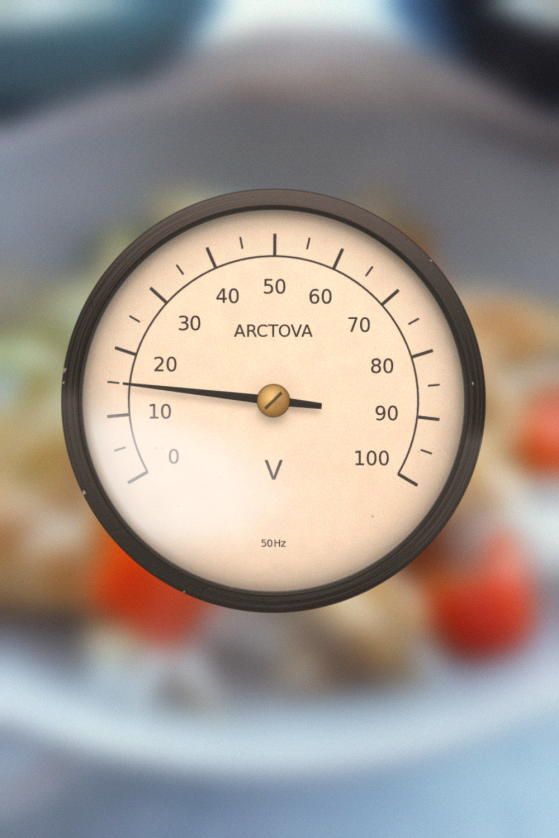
15 V
